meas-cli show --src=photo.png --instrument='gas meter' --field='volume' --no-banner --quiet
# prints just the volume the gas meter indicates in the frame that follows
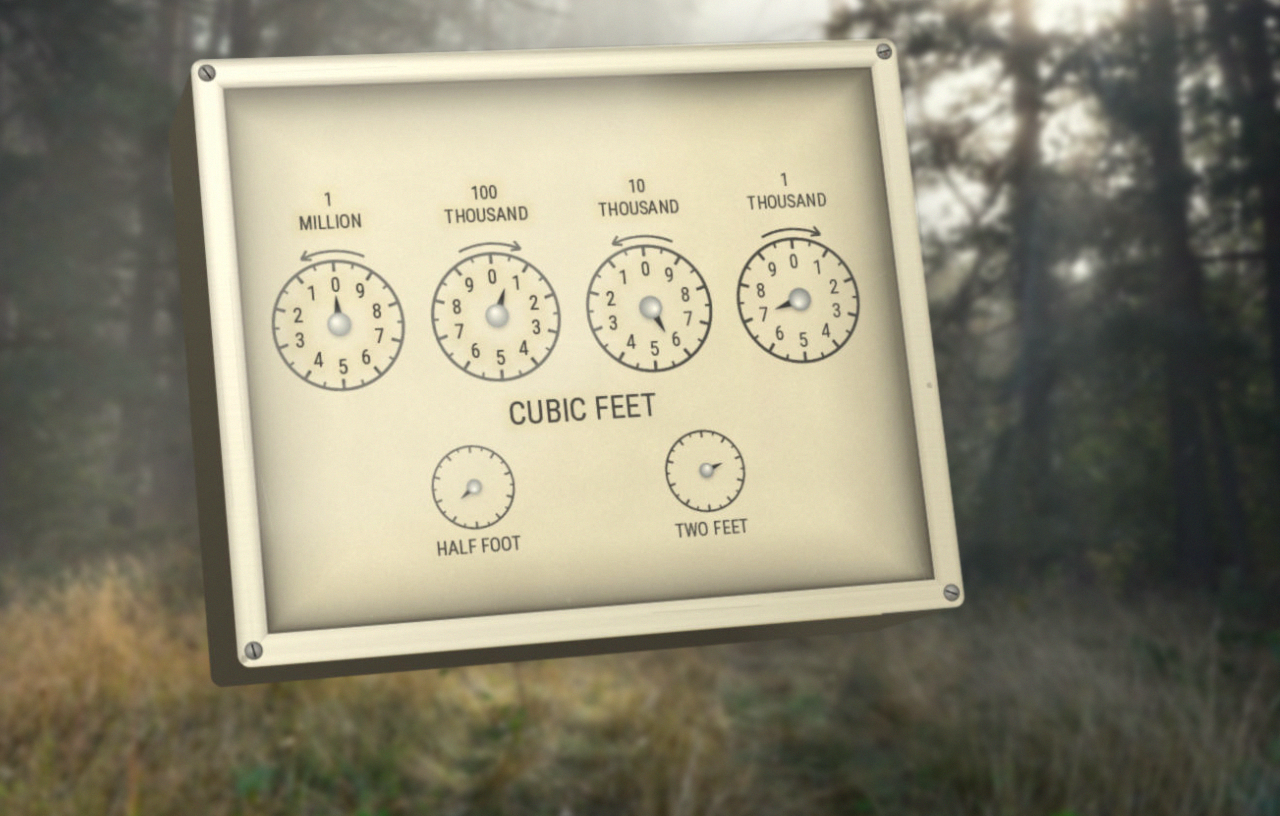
5700 ft³
